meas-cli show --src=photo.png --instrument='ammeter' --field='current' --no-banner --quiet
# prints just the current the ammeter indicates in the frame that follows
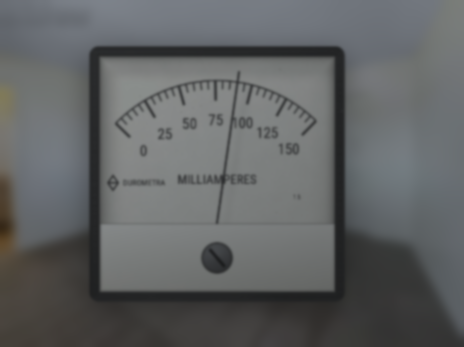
90 mA
